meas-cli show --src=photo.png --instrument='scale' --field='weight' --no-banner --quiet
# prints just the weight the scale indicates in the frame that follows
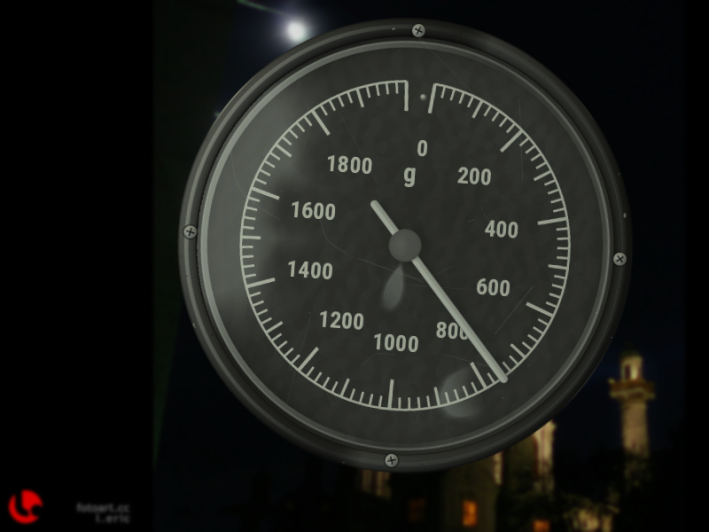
760 g
